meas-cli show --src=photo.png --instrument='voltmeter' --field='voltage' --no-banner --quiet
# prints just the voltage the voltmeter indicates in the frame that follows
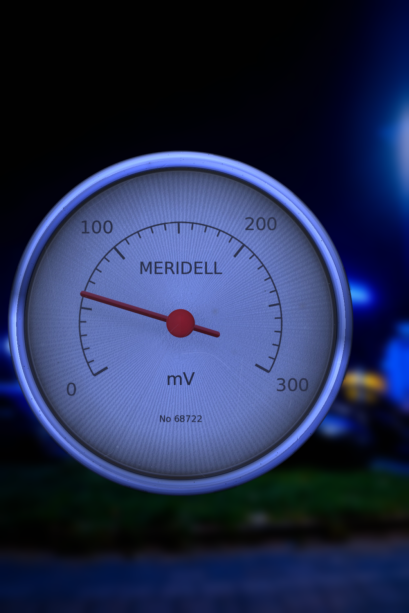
60 mV
